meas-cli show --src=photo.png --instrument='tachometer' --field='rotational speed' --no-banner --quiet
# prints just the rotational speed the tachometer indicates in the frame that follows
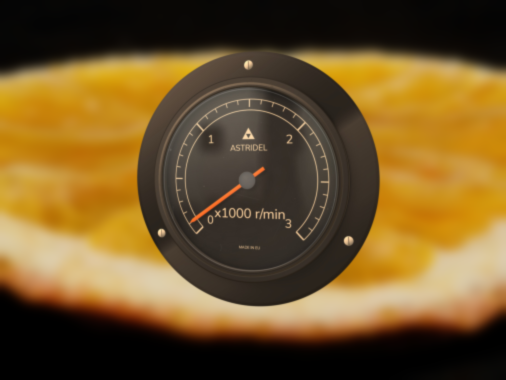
100 rpm
